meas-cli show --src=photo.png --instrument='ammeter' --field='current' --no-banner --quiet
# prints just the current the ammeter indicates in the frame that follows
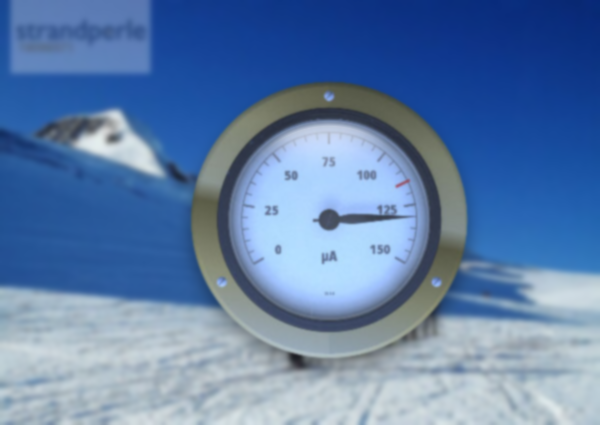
130 µA
